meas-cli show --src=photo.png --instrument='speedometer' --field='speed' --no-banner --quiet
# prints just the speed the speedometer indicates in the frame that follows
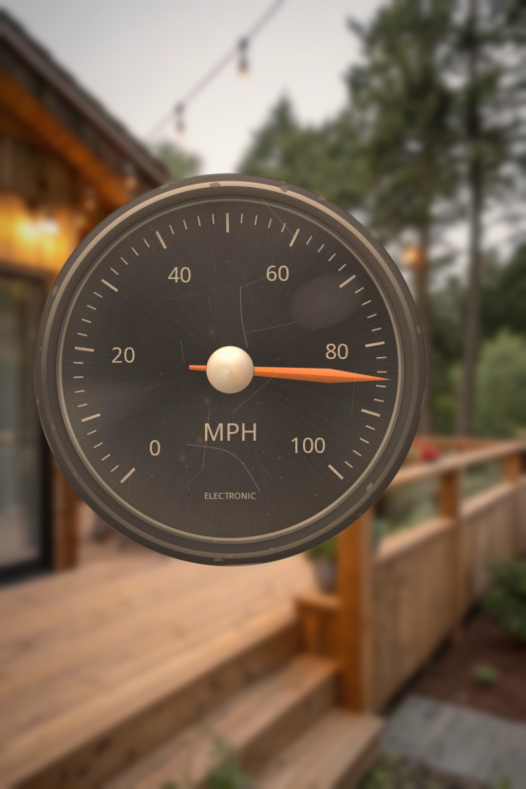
85 mph
